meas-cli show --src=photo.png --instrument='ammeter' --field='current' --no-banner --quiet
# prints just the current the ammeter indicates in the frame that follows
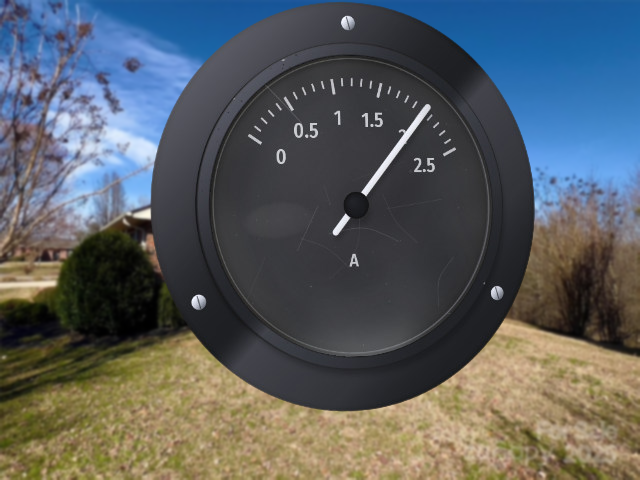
2 A
